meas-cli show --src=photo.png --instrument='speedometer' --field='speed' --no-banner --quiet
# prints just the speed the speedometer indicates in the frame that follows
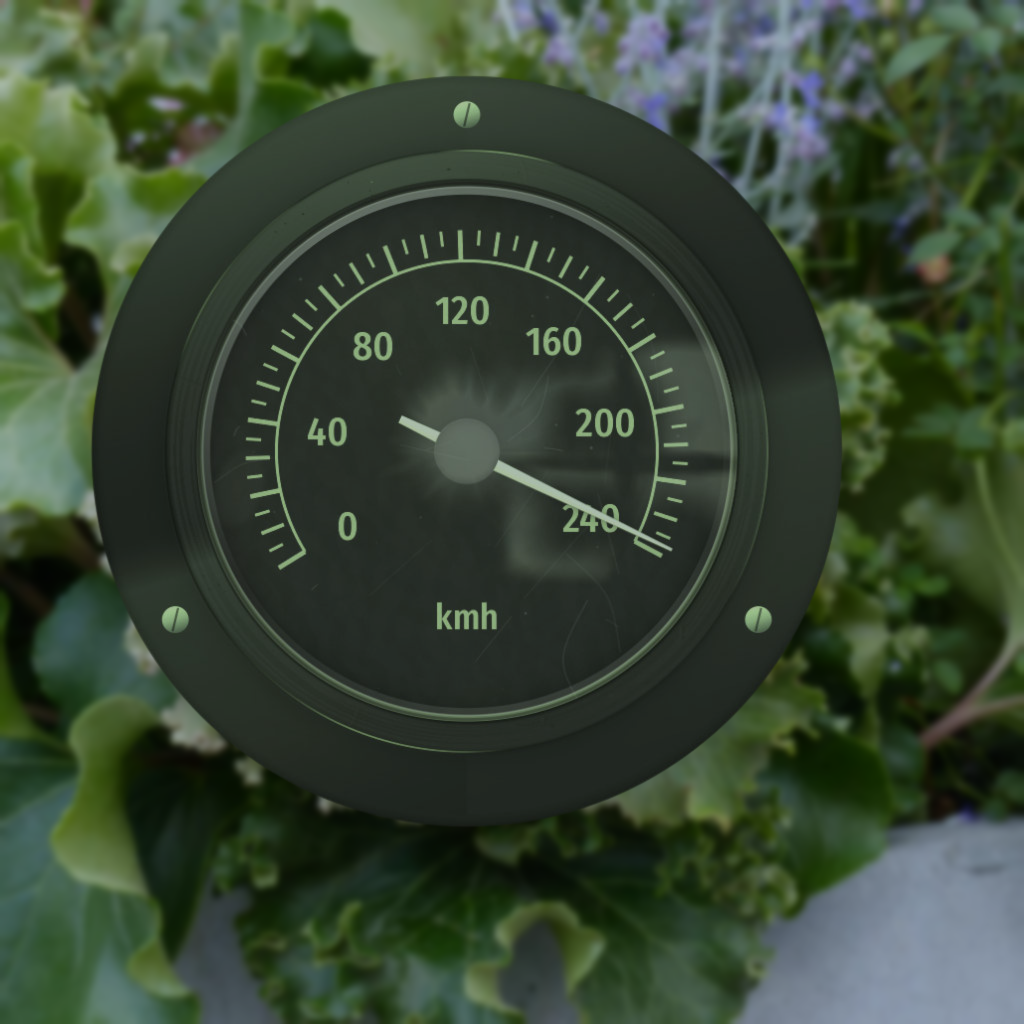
237.5 km/h
